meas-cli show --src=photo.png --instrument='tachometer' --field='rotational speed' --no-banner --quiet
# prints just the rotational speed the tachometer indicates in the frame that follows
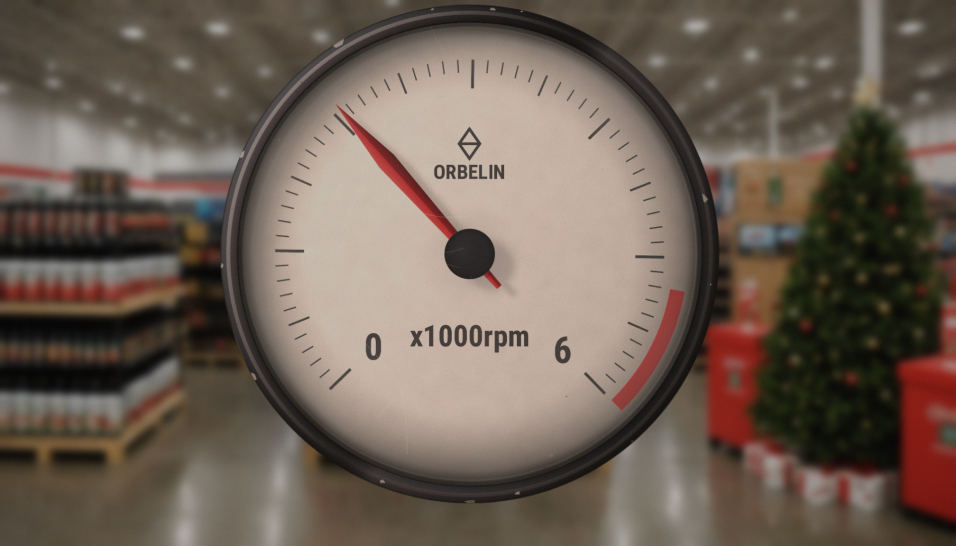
2050 rpm
